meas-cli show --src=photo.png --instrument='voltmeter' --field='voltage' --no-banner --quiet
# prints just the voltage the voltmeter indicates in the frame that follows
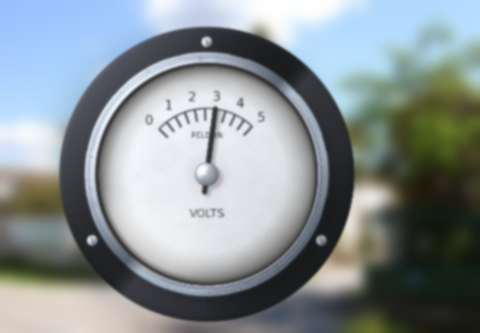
3 V
